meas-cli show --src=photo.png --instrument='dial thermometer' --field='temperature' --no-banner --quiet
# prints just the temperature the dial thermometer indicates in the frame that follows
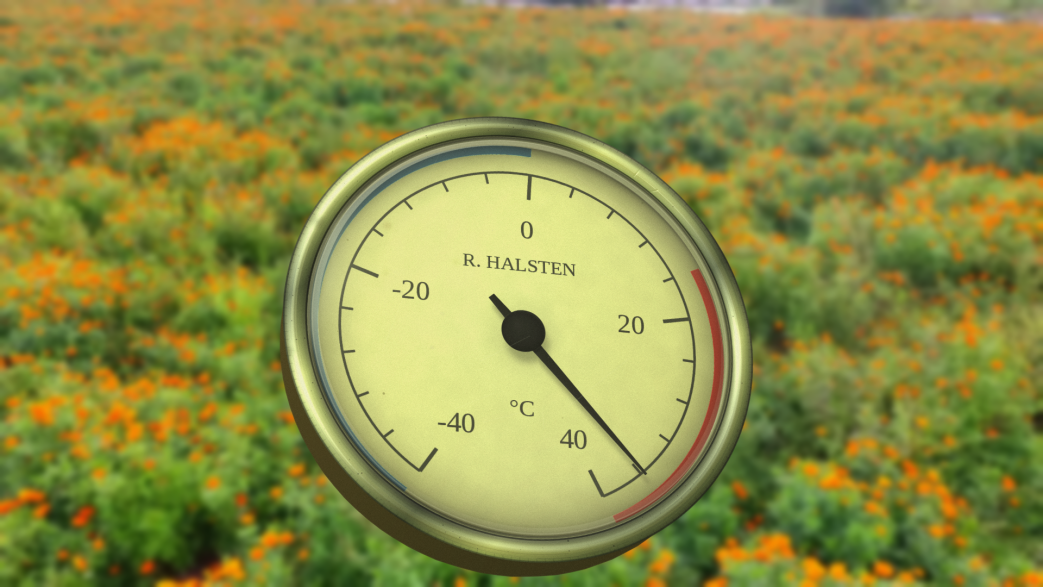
36 °C
